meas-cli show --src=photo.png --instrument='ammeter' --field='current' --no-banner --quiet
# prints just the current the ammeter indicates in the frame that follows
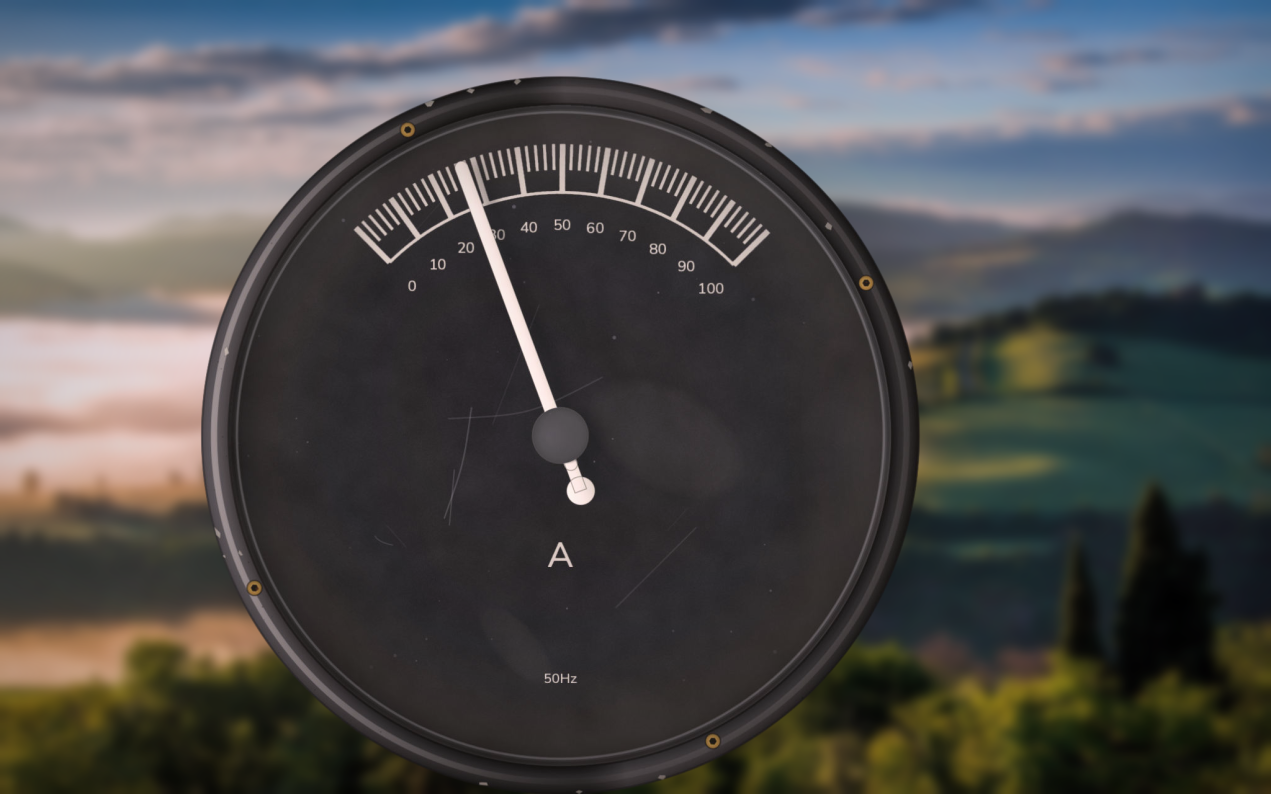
27 A
